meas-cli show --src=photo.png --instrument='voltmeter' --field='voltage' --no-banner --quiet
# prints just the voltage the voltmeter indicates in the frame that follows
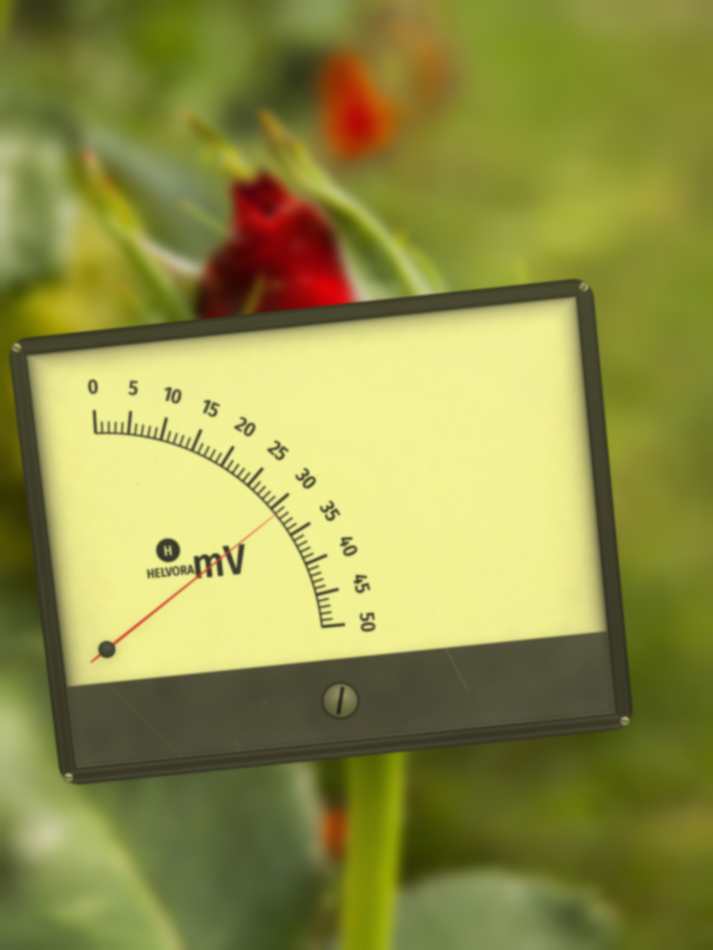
31 mV
